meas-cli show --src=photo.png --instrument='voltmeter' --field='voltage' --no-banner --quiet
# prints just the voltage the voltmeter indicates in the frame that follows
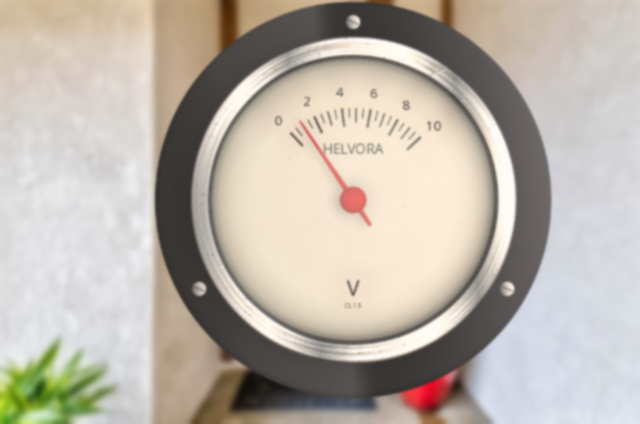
1 V
